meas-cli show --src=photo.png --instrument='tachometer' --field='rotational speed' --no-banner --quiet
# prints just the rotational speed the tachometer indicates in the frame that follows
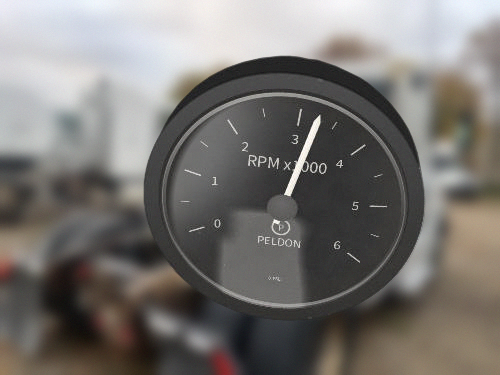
3250 rpm
